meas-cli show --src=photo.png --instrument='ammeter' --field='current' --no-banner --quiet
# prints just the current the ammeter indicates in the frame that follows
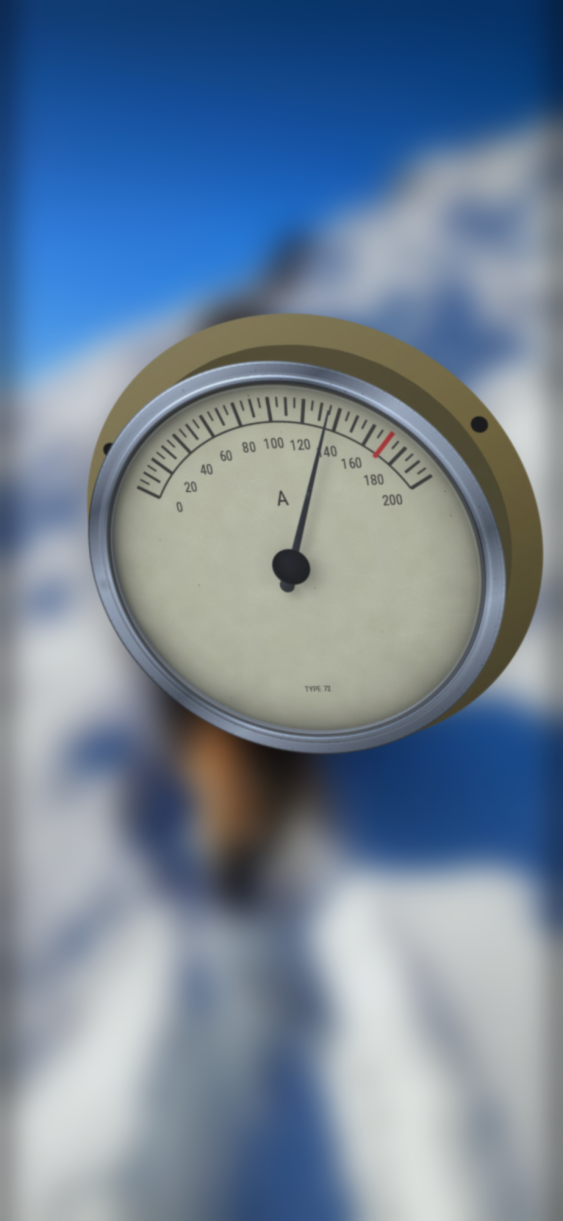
135 A
